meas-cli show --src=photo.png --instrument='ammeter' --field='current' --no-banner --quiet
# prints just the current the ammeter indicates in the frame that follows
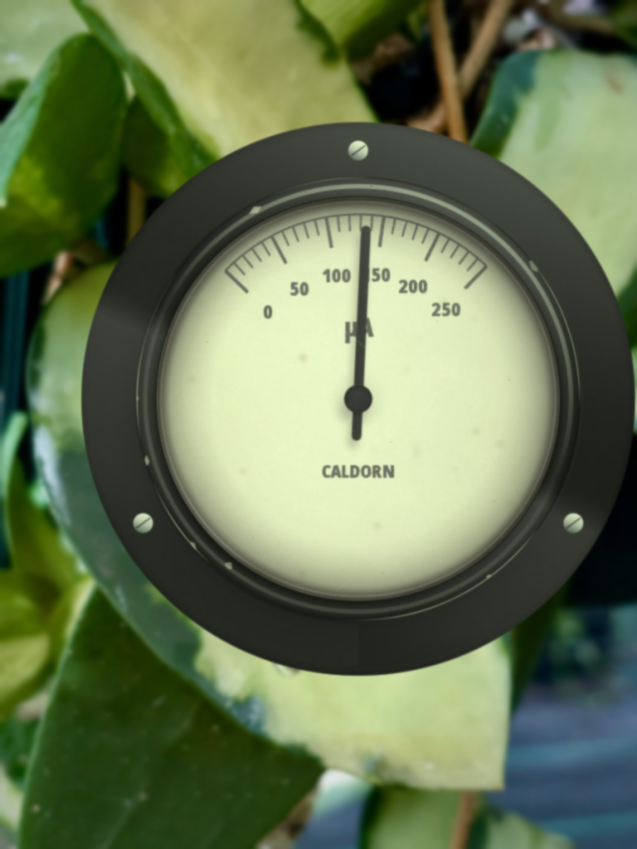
135 µA
